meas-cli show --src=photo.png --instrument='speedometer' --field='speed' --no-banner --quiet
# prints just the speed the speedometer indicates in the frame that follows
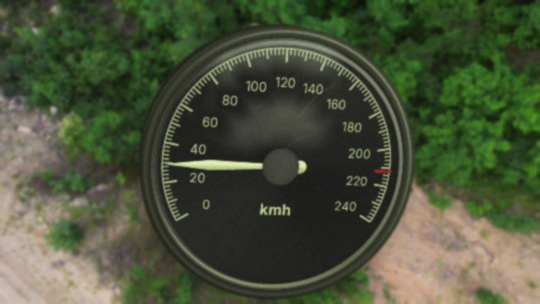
30 km/h
